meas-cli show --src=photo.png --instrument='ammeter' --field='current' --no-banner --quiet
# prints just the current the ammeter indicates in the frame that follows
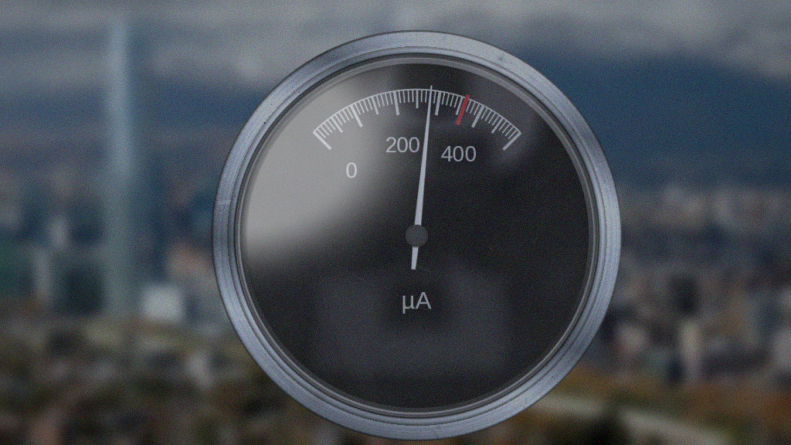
280 µA
